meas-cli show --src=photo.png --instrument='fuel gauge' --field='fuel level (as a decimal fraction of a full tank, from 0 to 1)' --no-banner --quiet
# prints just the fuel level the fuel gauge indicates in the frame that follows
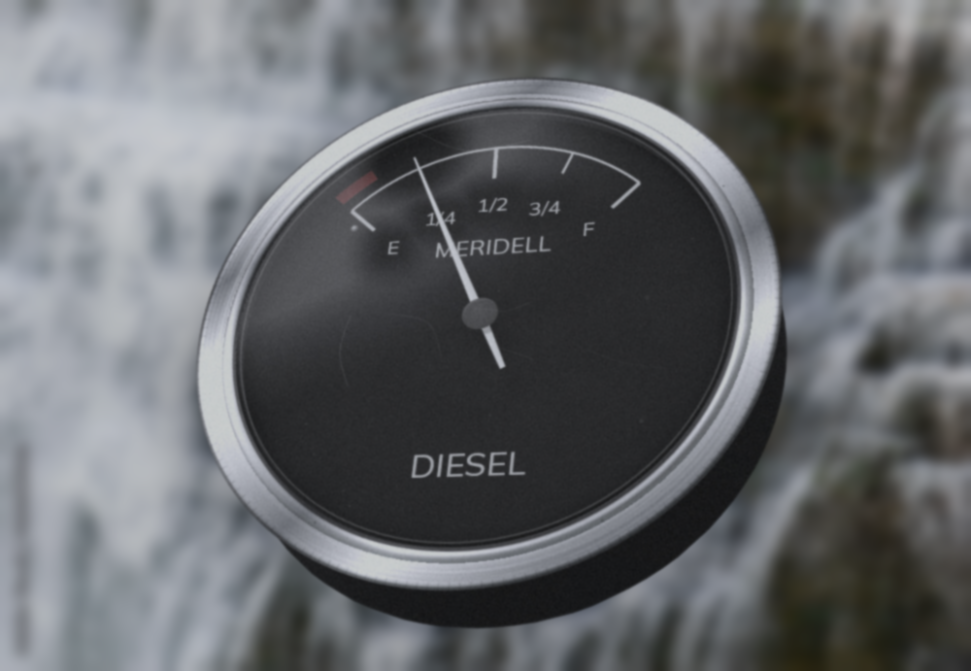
0.25
